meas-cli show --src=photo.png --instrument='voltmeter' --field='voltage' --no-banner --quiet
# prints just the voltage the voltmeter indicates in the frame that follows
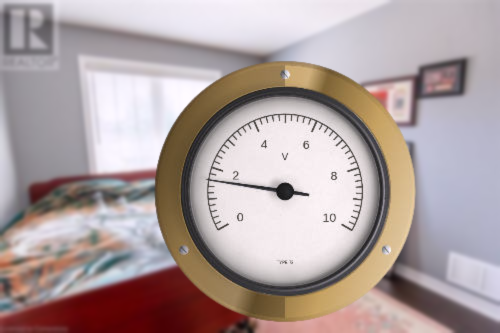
1.6 V
